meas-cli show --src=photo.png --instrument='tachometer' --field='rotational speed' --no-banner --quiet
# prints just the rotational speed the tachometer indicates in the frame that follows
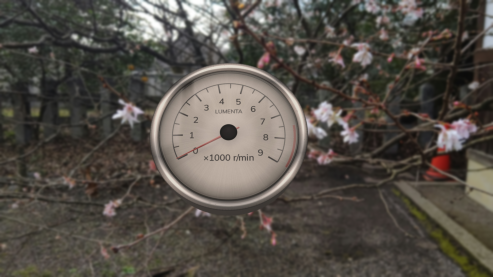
0 rpm
